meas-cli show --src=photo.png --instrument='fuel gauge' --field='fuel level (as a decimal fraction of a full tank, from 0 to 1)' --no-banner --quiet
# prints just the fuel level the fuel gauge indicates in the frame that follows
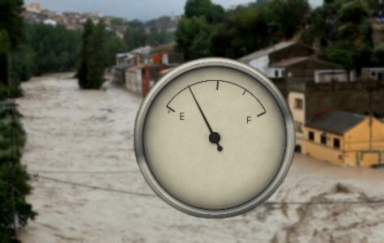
0.25
